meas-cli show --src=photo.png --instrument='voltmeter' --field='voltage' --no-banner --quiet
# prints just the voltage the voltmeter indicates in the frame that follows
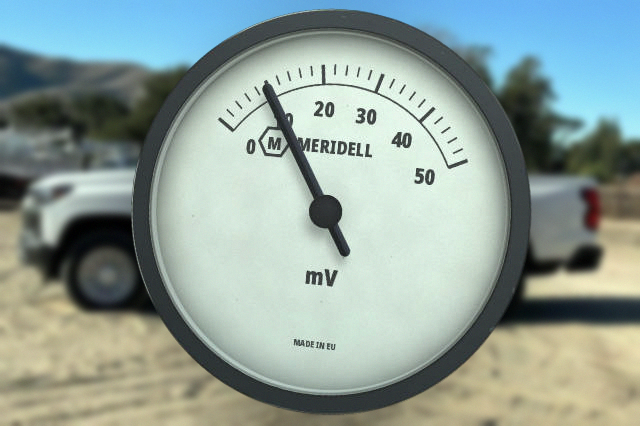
10 mV
